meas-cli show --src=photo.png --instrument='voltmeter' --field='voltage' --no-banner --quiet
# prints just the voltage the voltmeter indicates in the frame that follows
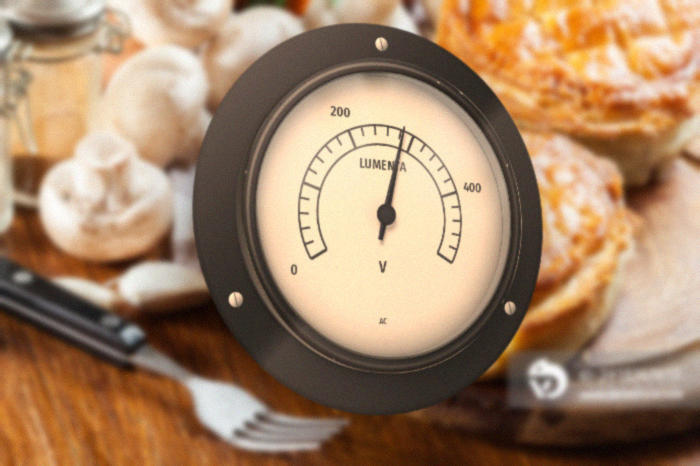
280 V
